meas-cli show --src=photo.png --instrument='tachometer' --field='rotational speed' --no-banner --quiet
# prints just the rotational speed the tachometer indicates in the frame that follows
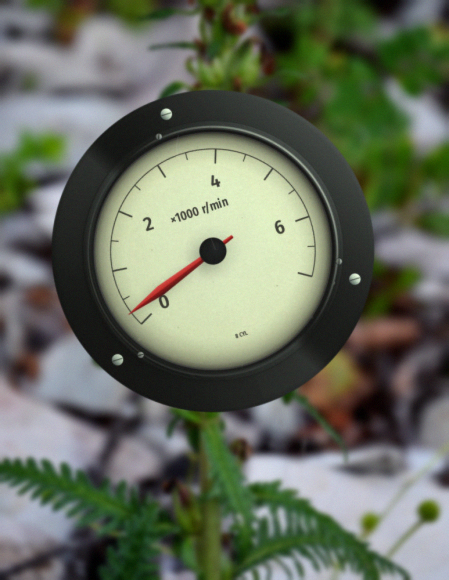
250 rpm
